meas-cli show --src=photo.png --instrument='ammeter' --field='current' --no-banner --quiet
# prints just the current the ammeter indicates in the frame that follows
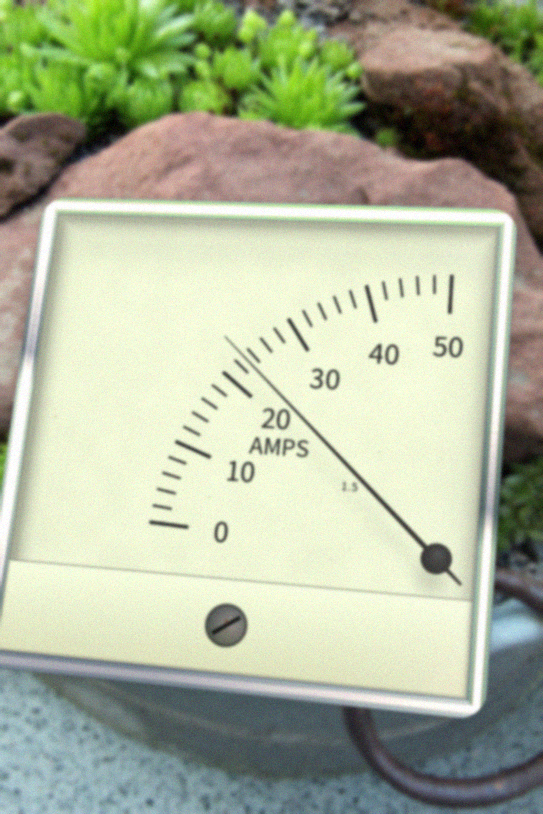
23 A
